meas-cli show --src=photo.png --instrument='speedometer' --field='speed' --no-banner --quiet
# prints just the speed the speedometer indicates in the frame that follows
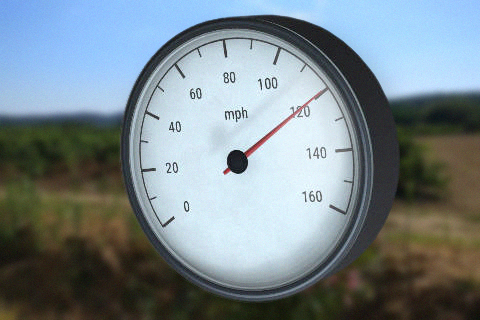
120 mph
